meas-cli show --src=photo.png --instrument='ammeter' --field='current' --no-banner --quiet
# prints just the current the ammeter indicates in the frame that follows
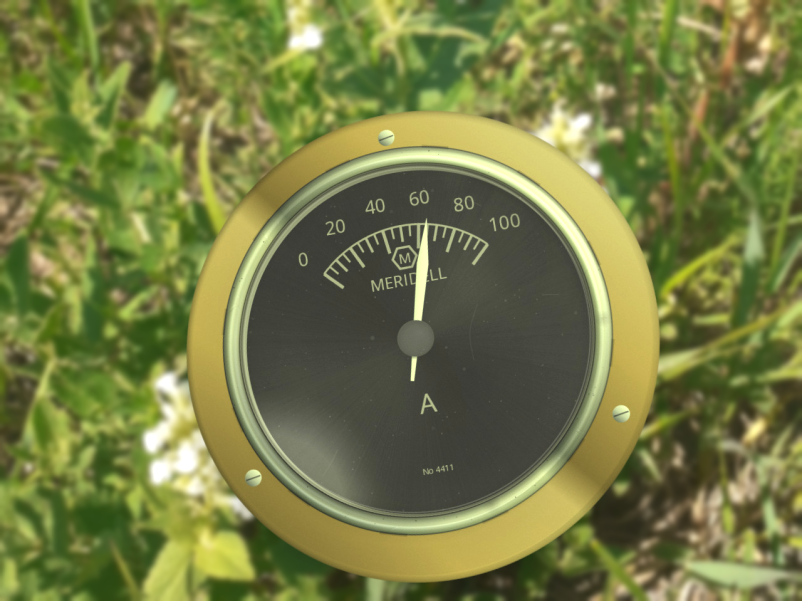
65 A
